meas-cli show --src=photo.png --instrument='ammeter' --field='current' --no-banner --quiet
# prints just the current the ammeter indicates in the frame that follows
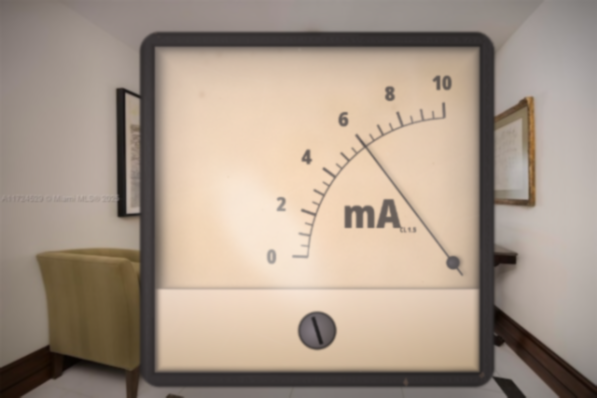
6 mA
